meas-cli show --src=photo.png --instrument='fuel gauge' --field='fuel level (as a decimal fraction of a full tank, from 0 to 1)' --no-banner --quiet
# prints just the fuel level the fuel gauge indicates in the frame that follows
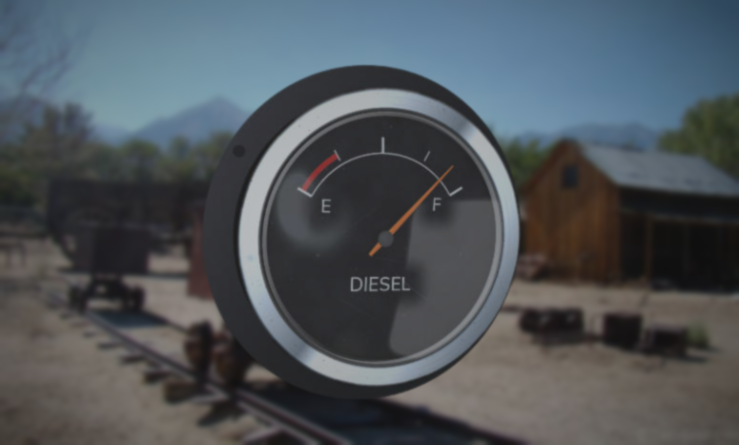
0.875
